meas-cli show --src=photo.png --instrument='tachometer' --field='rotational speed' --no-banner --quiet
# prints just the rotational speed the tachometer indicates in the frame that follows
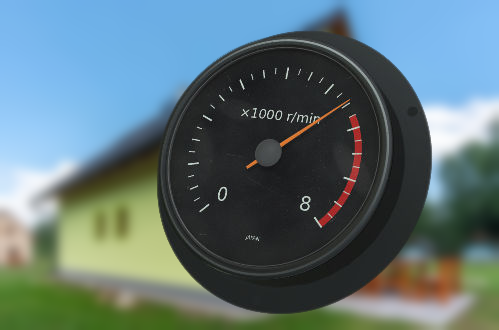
5500 rpm
